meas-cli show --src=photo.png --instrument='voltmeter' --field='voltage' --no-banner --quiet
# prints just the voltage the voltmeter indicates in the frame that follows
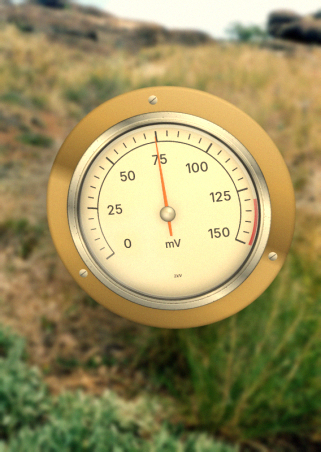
75 mV
